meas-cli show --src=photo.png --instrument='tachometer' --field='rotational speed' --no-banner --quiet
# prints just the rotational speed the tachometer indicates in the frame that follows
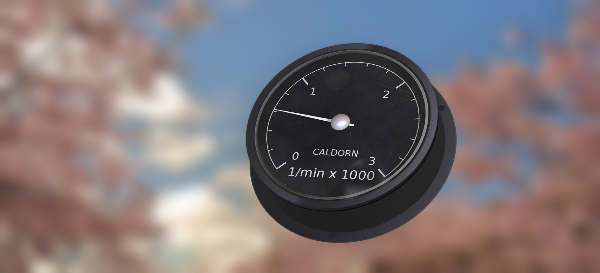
600 rpm
